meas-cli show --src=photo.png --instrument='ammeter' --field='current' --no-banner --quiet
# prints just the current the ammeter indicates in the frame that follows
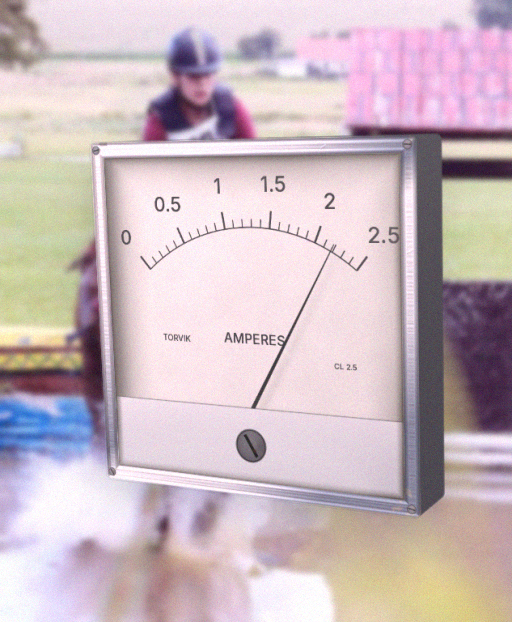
2.2 A
